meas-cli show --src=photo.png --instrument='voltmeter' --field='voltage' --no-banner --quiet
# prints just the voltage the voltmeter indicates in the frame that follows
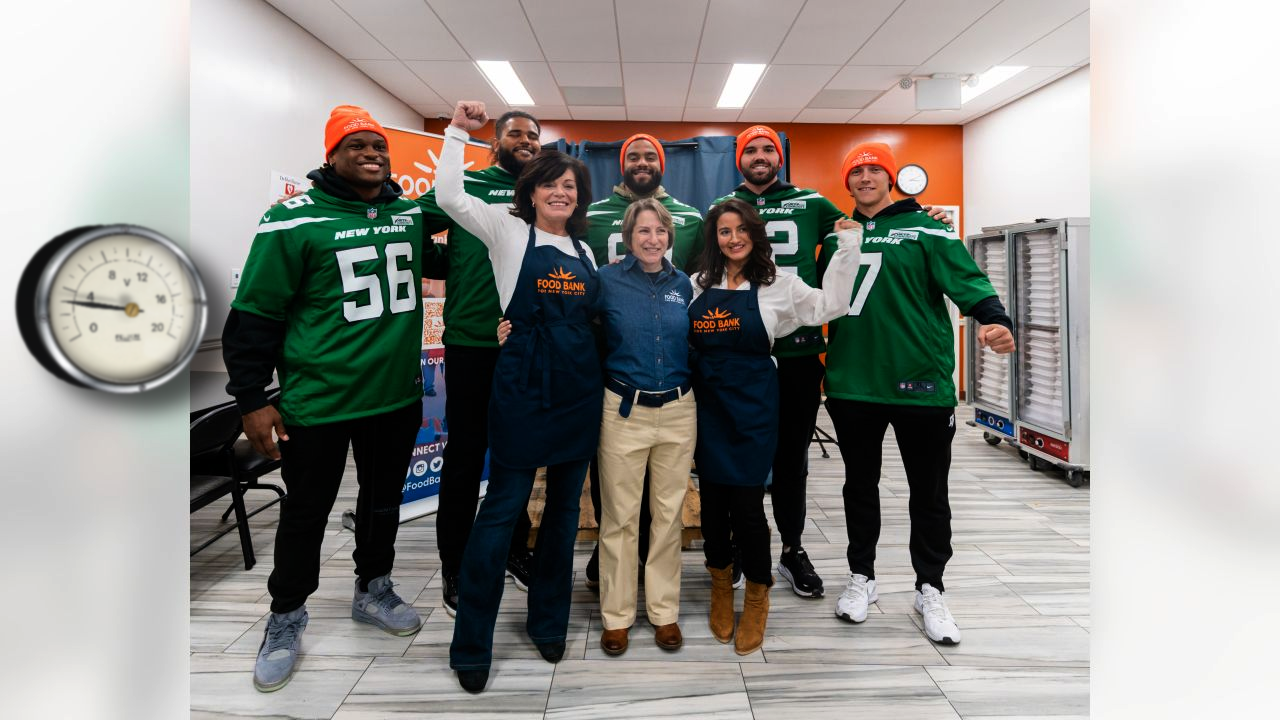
3 V
